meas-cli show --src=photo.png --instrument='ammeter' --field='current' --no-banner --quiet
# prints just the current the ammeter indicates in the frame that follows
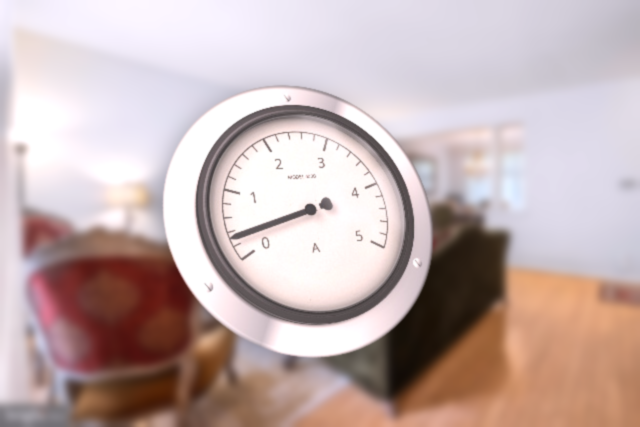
0.3 A
